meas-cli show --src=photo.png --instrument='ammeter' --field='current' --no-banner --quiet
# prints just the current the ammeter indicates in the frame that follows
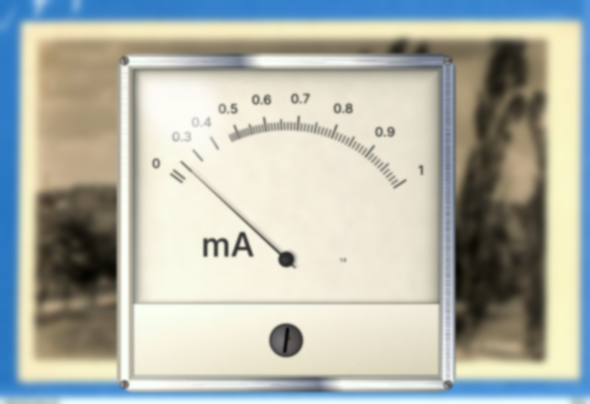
0.2 mA
